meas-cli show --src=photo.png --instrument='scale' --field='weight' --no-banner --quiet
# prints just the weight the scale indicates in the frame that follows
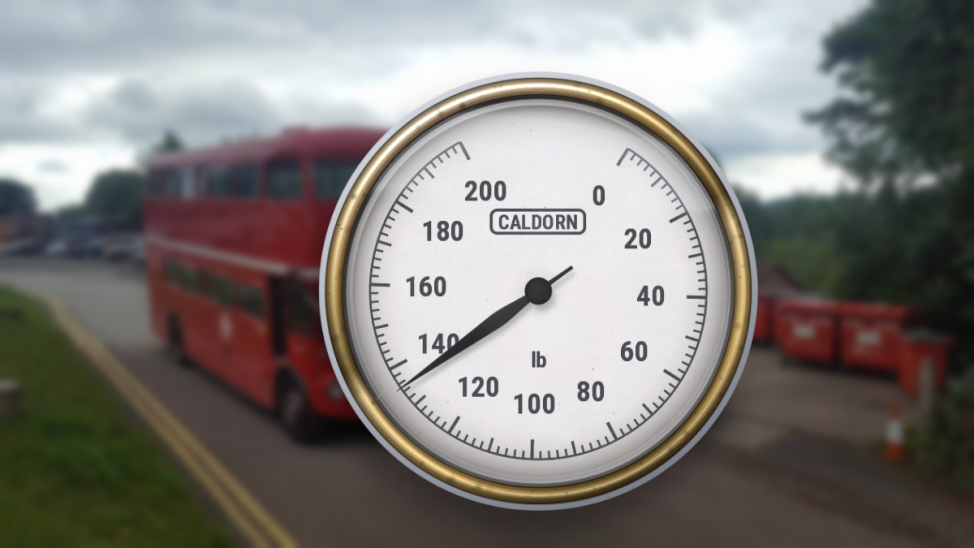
135 lb
